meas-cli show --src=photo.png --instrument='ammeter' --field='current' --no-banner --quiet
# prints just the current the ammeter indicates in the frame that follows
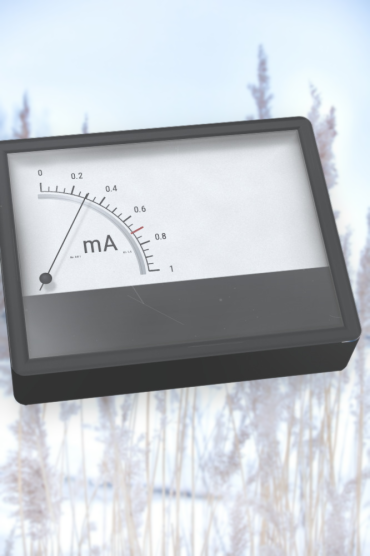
0.3 mA
